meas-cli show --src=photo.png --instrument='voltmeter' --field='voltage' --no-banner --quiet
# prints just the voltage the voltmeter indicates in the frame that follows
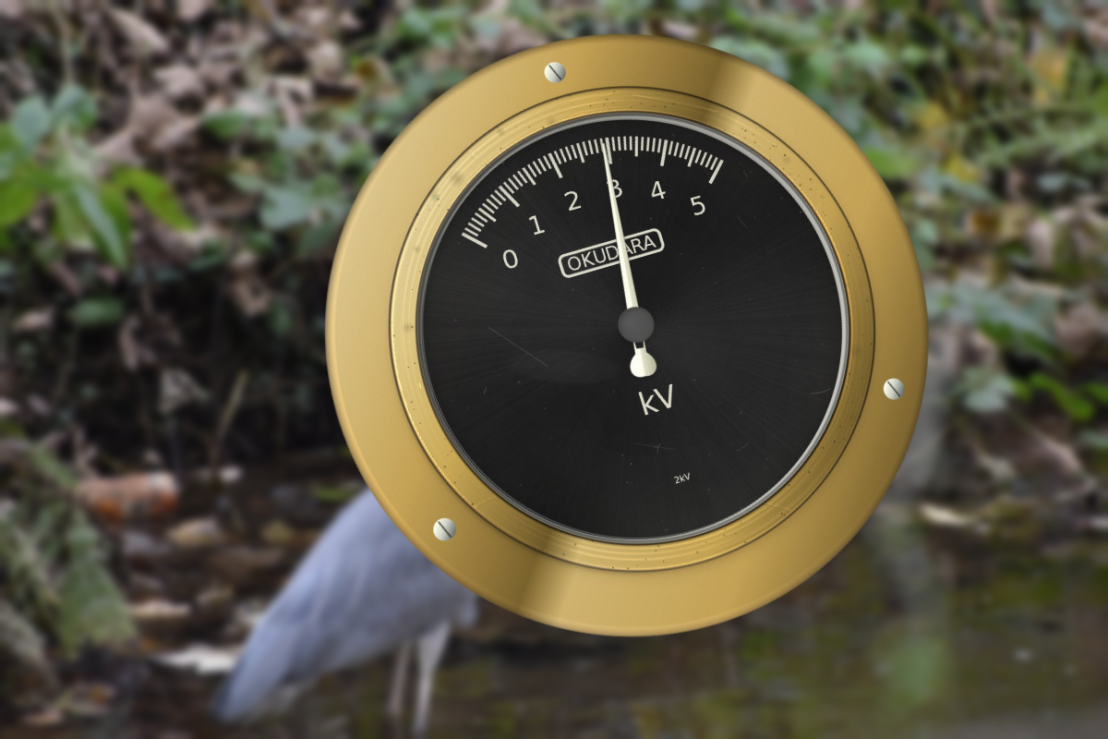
2.9 kV
